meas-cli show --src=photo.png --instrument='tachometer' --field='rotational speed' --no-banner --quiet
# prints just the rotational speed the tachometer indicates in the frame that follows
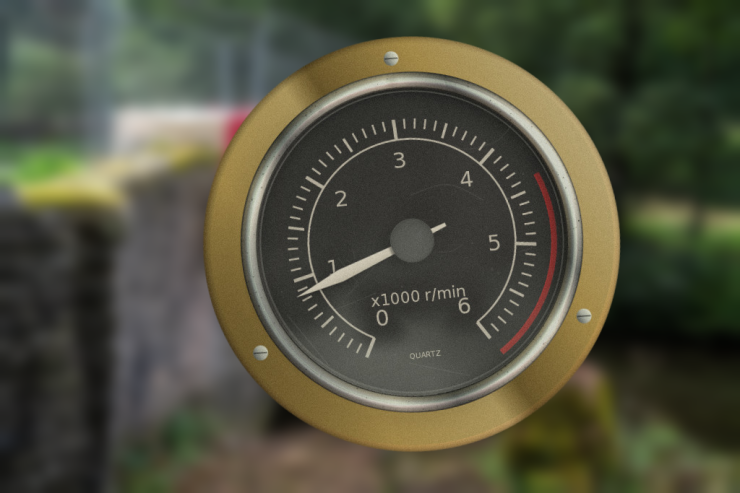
850 rpm
